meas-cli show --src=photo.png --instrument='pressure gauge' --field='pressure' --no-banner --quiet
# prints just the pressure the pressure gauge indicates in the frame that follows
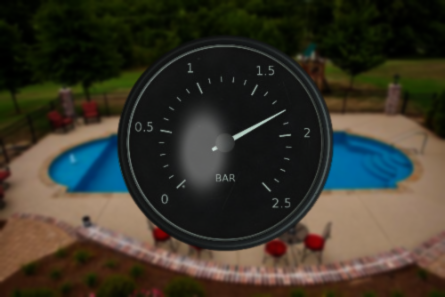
1.8 bar
